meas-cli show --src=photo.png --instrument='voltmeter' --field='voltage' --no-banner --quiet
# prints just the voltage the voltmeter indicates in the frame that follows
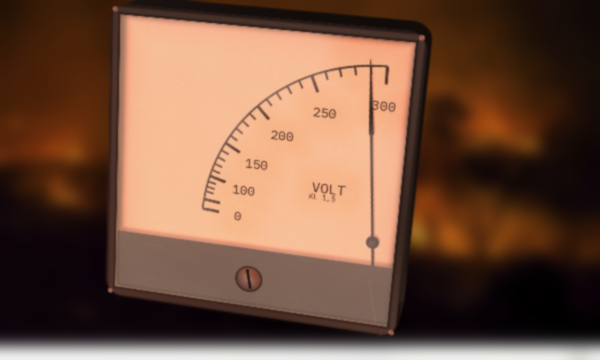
290 V
